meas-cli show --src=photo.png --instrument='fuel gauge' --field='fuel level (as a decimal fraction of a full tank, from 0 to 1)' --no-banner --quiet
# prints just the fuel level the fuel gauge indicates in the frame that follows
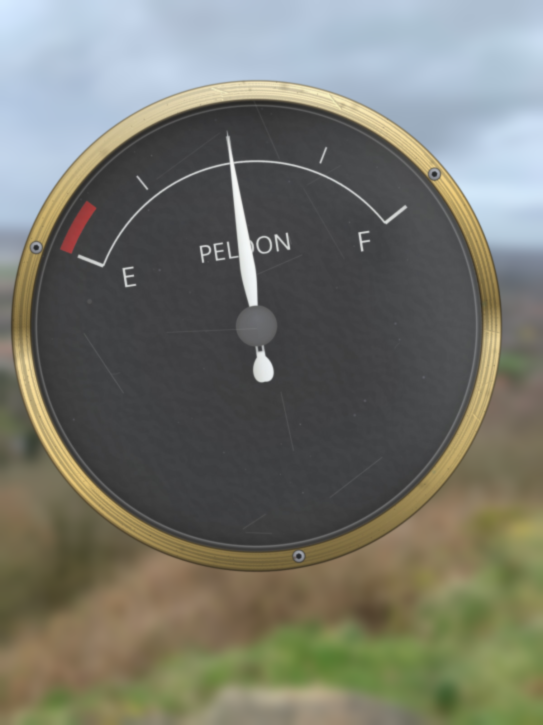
0.5
